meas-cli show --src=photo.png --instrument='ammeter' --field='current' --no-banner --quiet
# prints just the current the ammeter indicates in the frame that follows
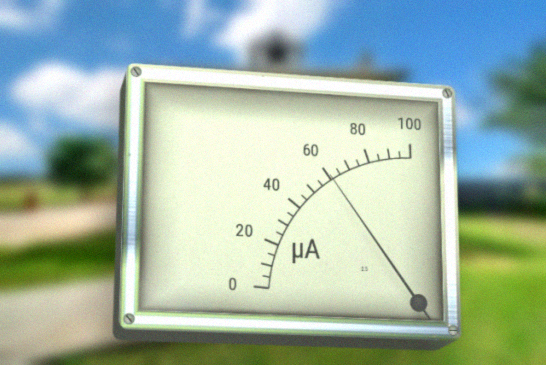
60 µA
